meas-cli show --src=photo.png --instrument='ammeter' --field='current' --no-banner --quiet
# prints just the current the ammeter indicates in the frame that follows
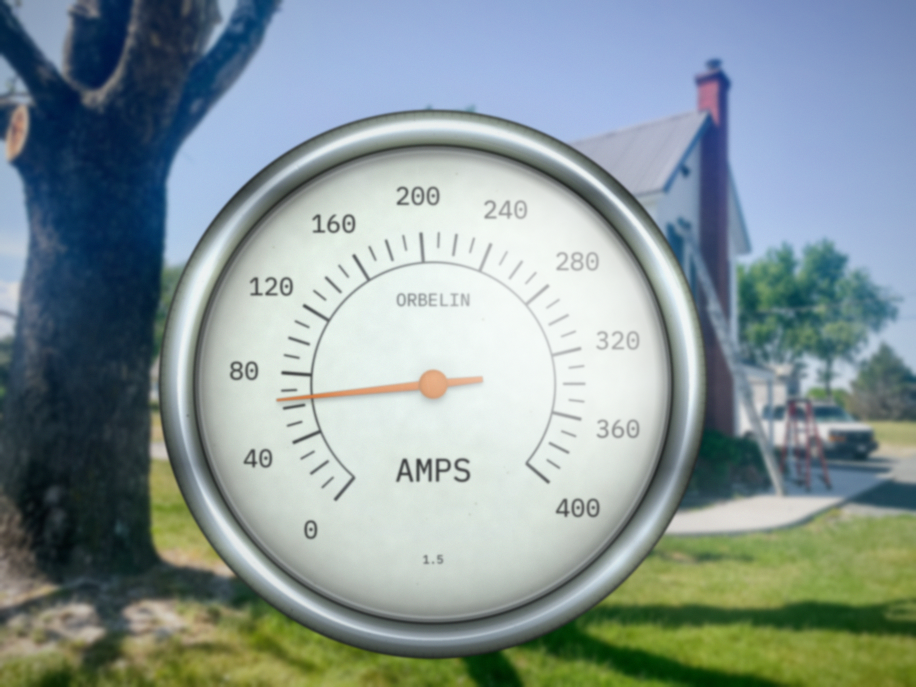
65 A
